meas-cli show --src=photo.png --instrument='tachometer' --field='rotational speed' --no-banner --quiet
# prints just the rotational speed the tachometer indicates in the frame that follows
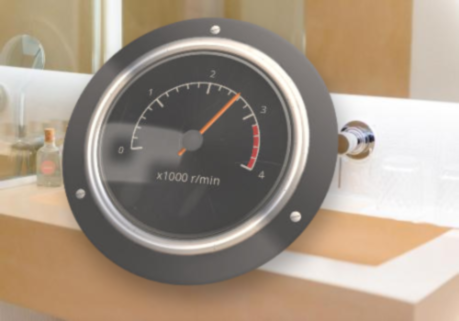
2600 rpm
